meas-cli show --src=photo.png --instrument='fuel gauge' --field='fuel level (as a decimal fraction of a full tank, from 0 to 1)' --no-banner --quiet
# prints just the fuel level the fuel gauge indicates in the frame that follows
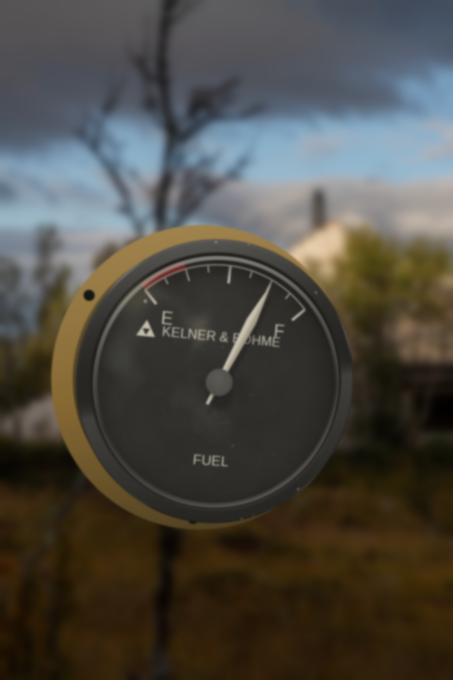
0.75
